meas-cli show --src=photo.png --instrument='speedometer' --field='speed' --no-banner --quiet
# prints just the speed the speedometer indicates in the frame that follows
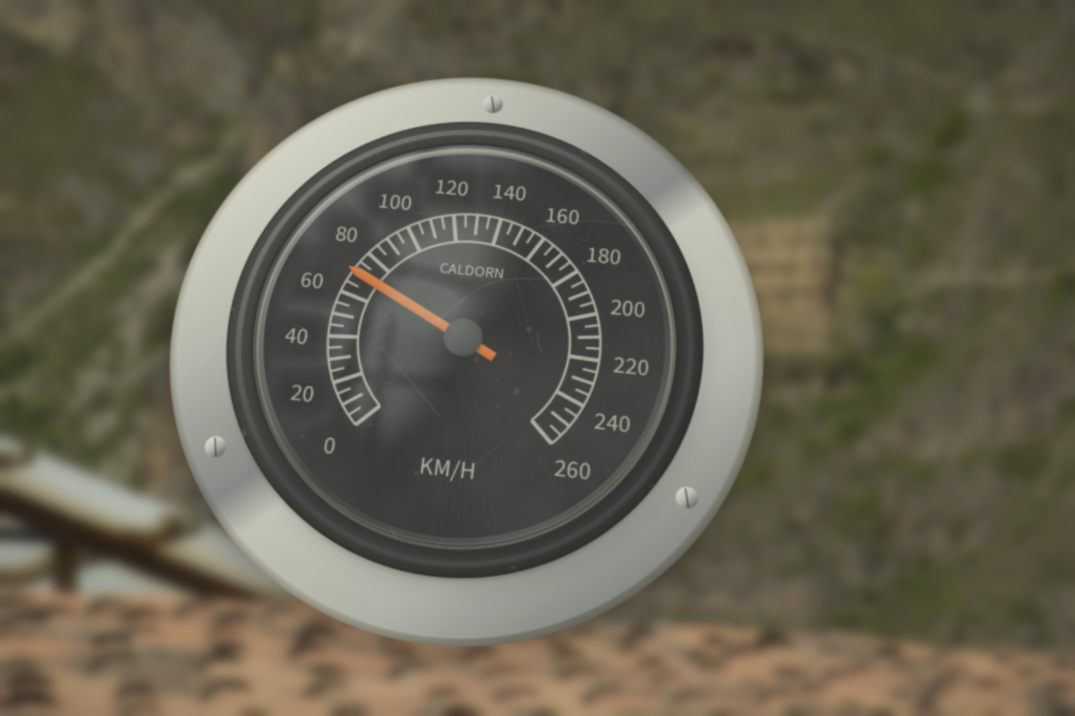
70 km/h
